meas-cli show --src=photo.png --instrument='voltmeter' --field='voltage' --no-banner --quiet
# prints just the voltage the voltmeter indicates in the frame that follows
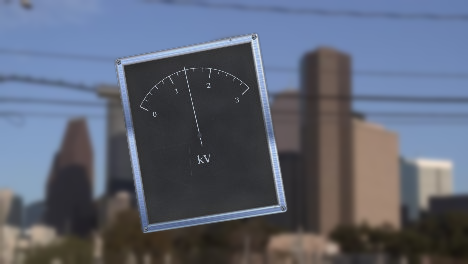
1.4 kV
